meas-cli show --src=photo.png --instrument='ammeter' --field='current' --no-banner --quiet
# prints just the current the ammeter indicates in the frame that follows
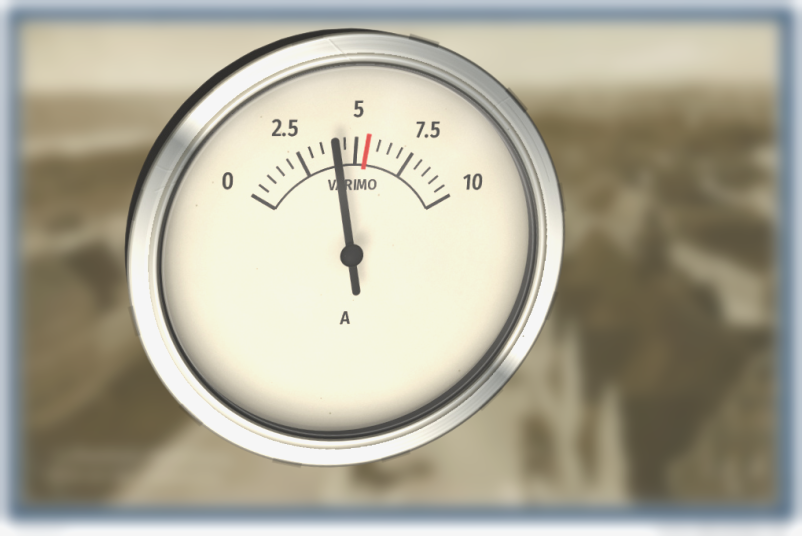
4 A
